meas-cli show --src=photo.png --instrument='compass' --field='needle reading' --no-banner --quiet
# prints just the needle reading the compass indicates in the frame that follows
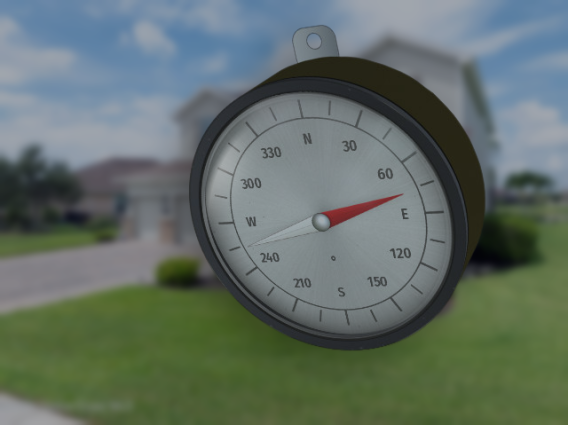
75 °
